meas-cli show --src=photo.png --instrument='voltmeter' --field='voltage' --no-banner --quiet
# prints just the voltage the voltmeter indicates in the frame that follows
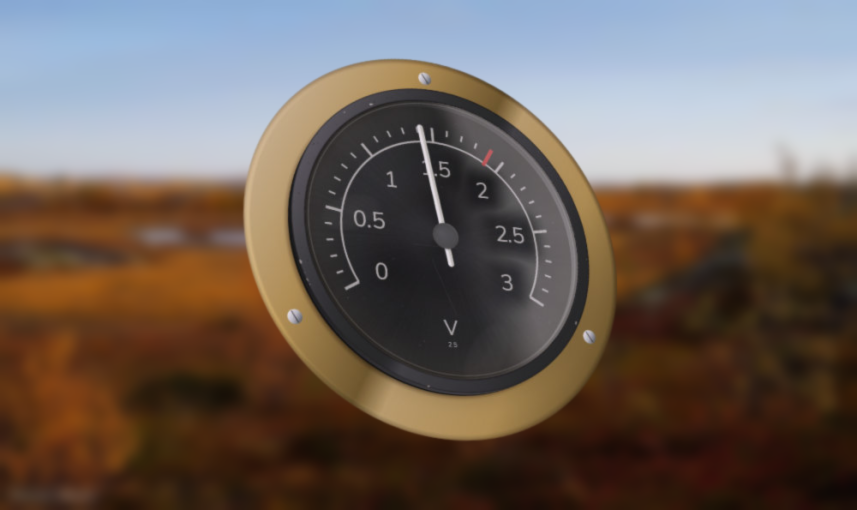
1.4 V
